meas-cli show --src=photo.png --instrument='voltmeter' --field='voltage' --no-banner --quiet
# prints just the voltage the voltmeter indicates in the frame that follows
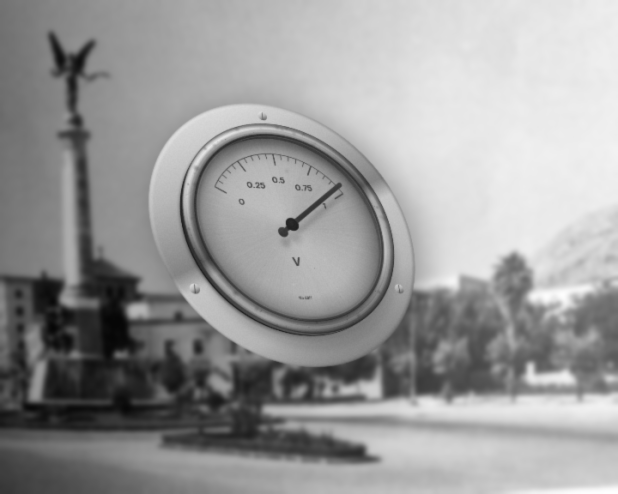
0.95 V
